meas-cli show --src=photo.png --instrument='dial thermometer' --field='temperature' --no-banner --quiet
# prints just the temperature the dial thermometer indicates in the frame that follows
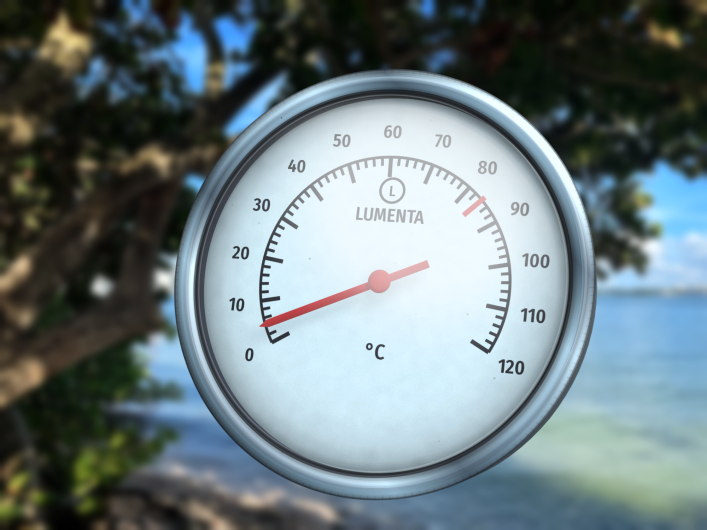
4 °C
